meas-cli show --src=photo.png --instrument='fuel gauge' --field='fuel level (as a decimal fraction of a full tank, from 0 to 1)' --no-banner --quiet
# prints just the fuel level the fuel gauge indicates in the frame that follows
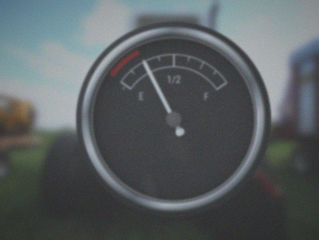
0.25
